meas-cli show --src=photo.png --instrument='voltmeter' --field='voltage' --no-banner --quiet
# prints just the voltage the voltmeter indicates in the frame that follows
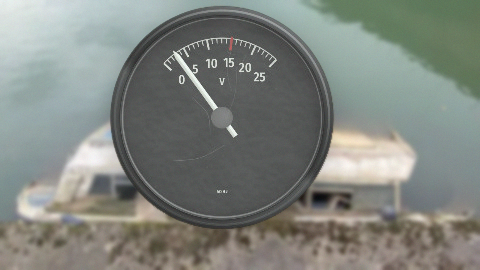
3 V
